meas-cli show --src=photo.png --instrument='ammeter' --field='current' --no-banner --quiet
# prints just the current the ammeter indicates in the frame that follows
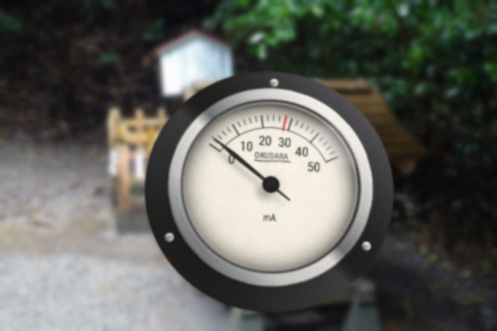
2 mA
